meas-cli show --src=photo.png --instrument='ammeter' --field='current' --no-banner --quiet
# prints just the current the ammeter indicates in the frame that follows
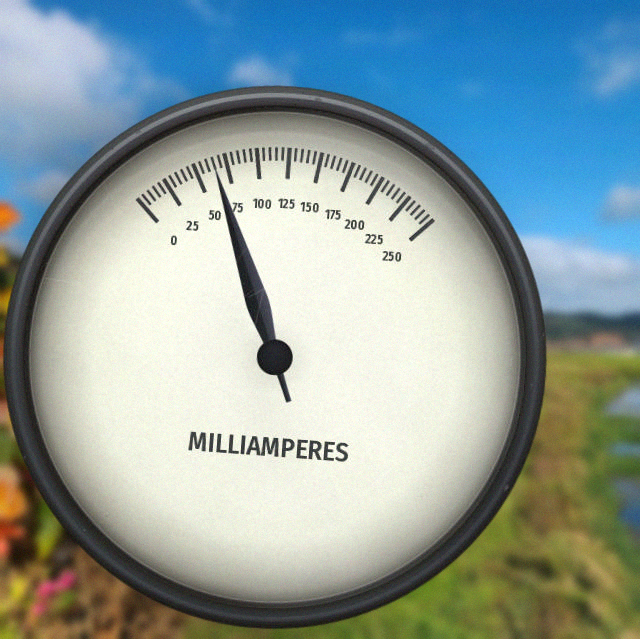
65 mA
